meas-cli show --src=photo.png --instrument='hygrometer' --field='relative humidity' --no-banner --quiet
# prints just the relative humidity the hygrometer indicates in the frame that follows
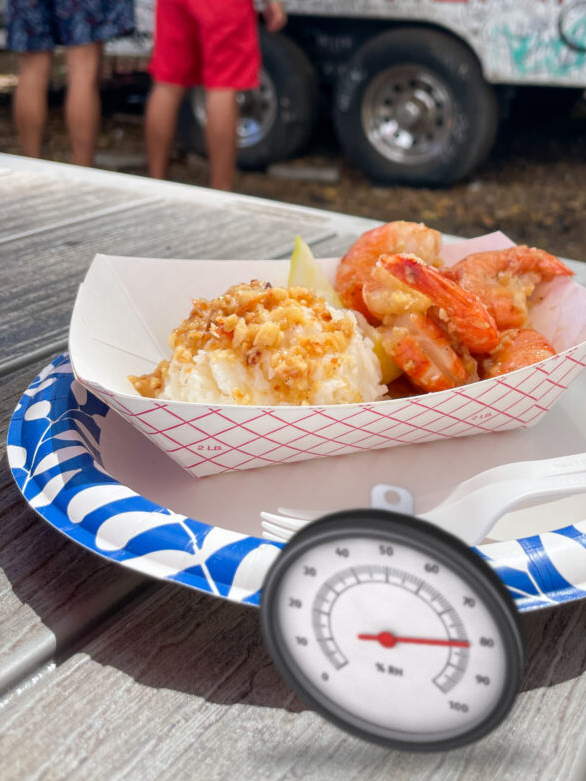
80 %
